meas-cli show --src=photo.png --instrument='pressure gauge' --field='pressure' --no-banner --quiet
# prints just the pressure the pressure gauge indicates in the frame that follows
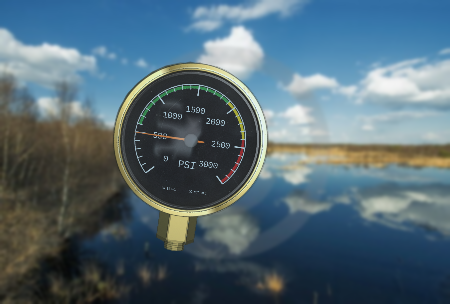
500 psi
